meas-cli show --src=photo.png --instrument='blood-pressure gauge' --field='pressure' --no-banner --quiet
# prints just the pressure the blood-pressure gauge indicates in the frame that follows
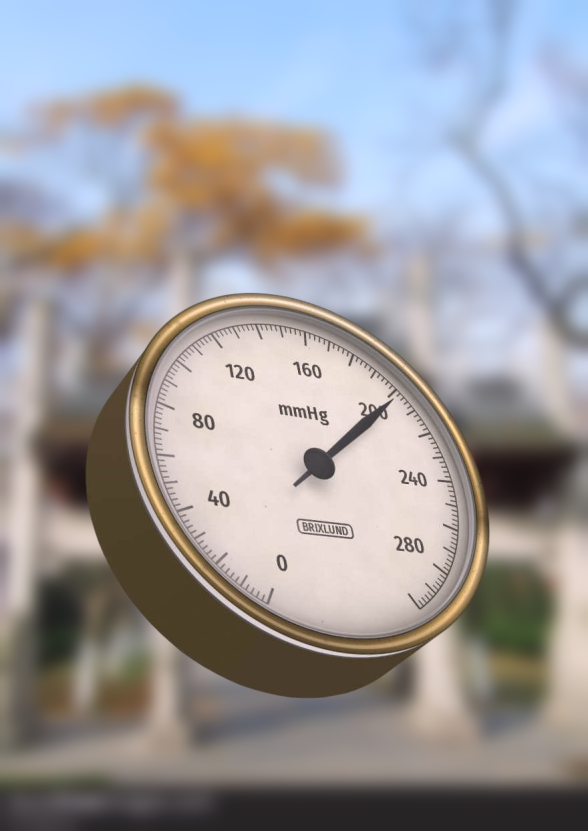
202 mmHg
